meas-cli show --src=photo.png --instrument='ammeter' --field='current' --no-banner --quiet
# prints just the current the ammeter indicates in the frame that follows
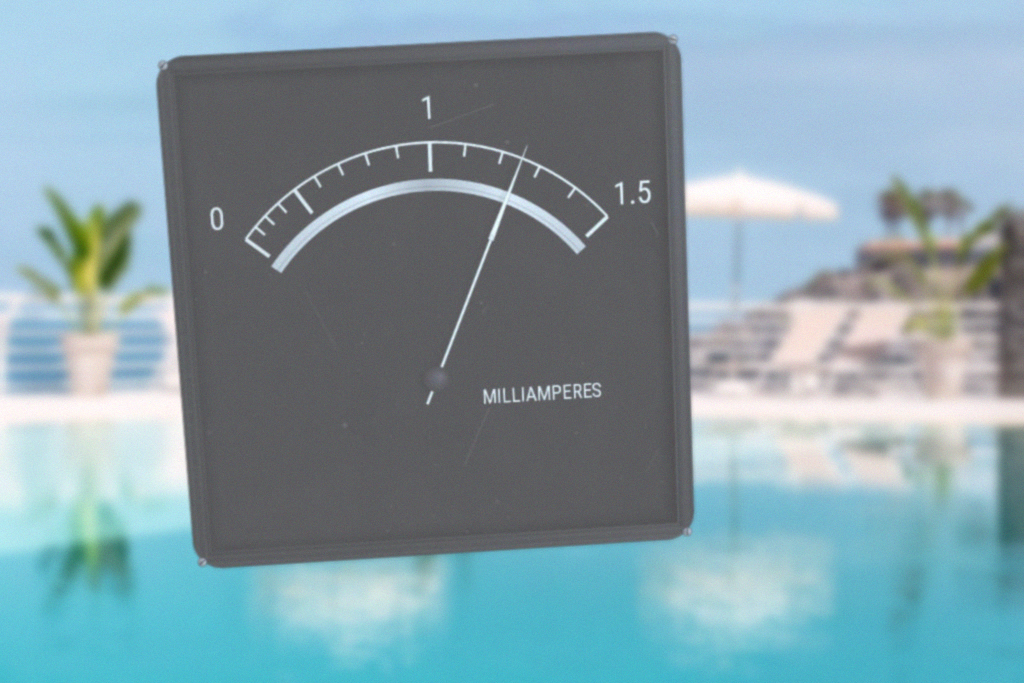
1.25 mA
